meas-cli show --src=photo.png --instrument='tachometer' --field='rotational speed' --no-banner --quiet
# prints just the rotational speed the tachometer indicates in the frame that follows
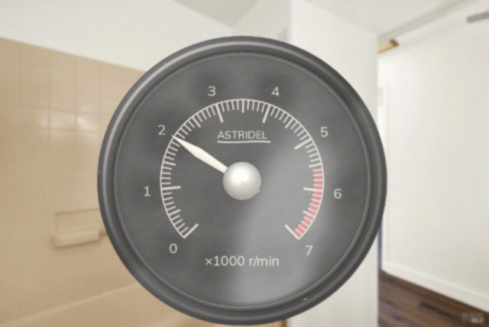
2000 rpm
